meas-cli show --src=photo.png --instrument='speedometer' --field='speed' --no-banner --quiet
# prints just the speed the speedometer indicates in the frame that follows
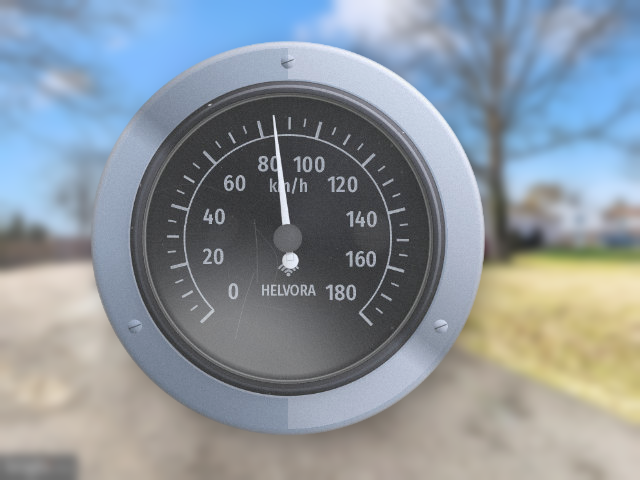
85 km/h
